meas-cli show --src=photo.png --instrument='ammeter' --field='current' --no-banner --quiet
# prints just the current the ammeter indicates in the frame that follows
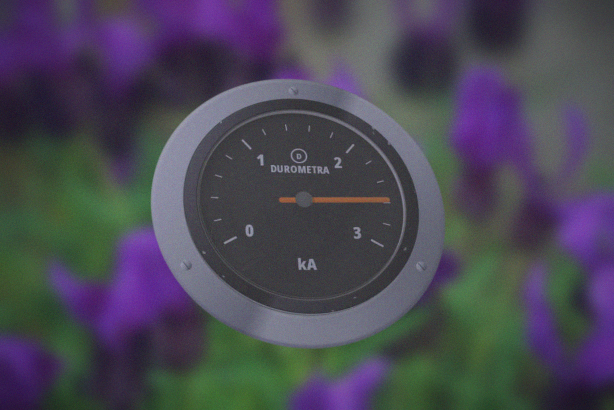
2.6 kA
